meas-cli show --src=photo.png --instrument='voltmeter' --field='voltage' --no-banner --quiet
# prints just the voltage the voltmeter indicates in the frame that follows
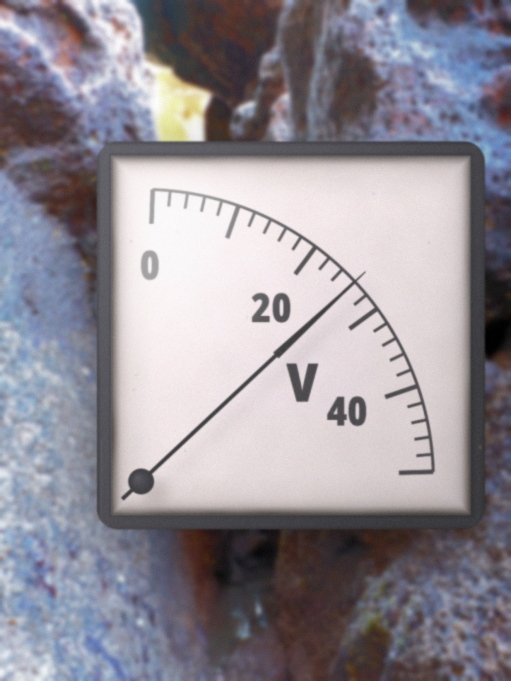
26 V
